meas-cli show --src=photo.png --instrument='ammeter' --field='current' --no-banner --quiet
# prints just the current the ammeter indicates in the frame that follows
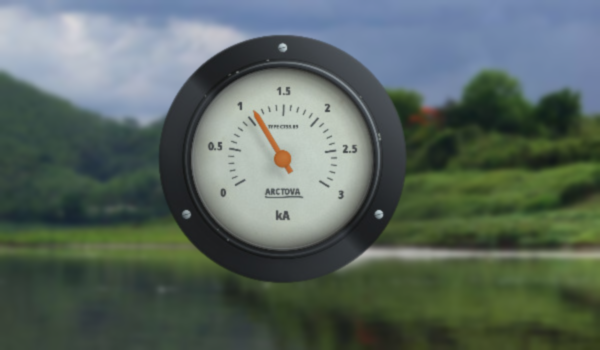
1.1 kA
